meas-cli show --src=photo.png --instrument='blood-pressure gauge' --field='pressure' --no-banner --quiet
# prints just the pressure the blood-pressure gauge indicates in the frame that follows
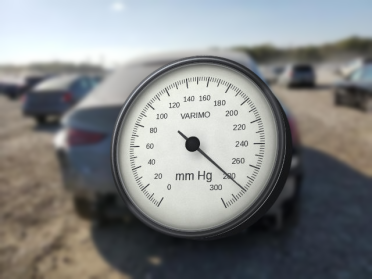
280 mmHg
